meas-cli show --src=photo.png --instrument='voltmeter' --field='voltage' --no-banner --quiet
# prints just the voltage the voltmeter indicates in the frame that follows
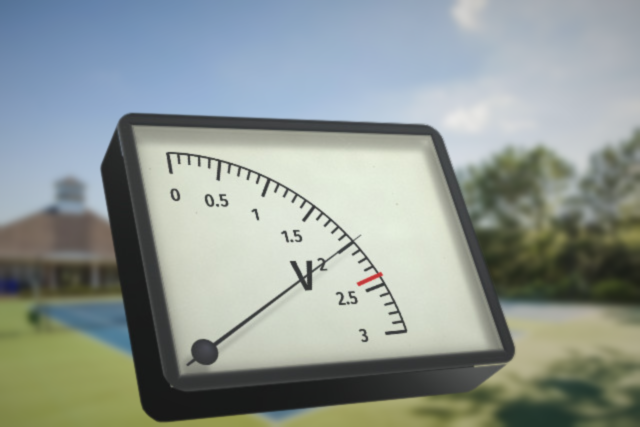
2 V
